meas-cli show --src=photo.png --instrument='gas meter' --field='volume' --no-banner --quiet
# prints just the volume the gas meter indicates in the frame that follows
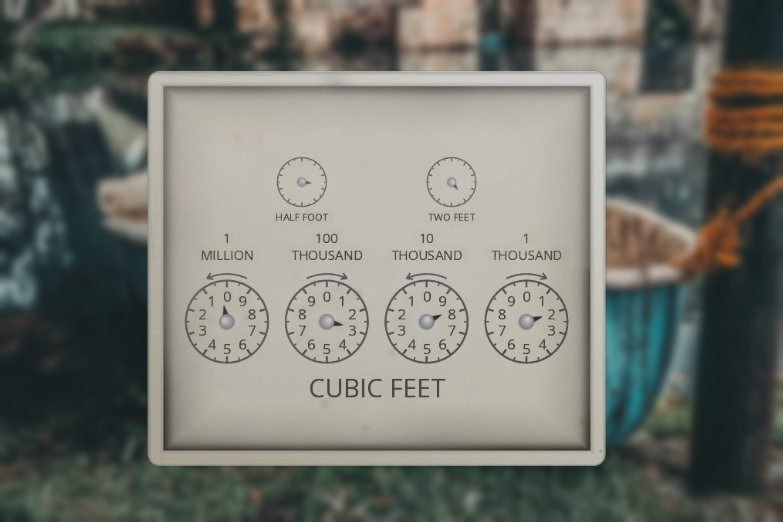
28200 ft³
